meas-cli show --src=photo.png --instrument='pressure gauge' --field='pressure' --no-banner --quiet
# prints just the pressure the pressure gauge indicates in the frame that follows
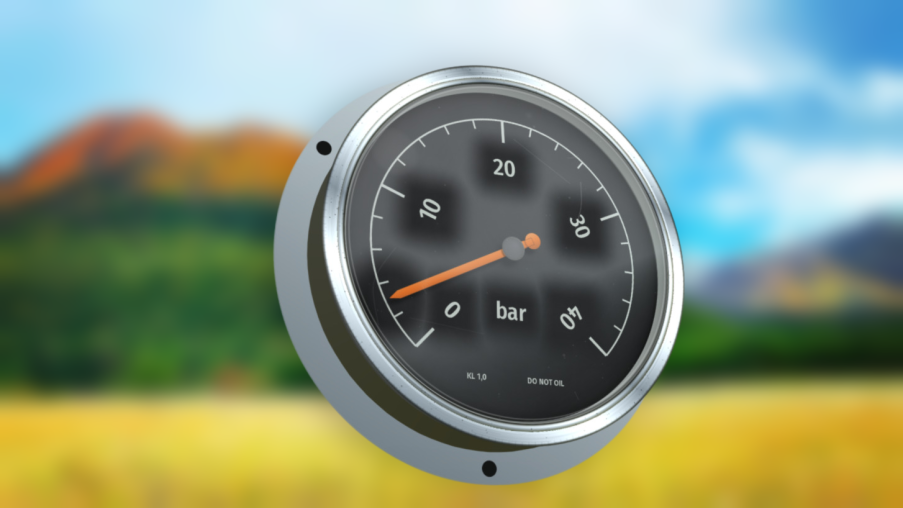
3 bar
